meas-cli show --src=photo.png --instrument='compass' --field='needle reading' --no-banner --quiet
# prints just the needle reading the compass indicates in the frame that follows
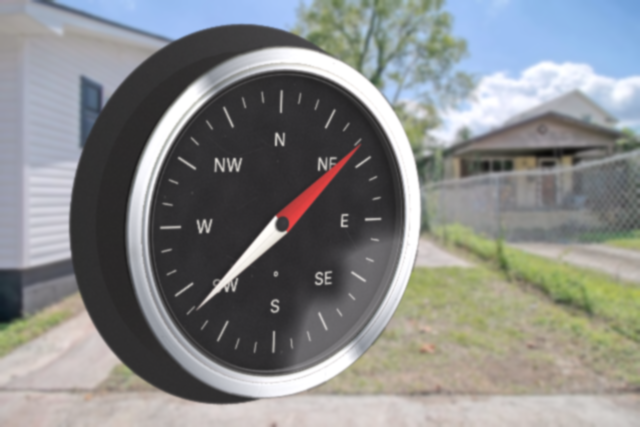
50 °
